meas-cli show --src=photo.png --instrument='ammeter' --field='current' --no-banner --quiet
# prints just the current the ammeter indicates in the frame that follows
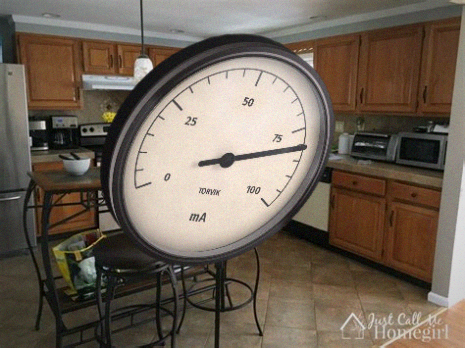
80 mA
